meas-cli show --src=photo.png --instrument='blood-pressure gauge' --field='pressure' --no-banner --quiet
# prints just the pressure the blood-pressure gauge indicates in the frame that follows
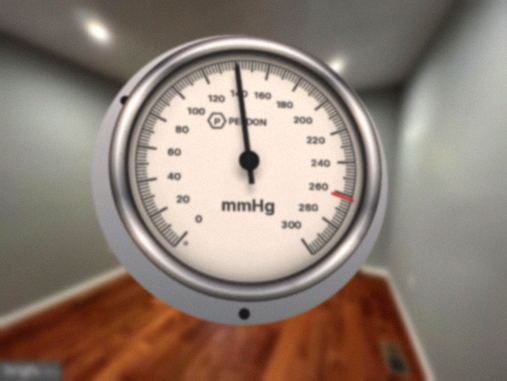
140 mmHg
